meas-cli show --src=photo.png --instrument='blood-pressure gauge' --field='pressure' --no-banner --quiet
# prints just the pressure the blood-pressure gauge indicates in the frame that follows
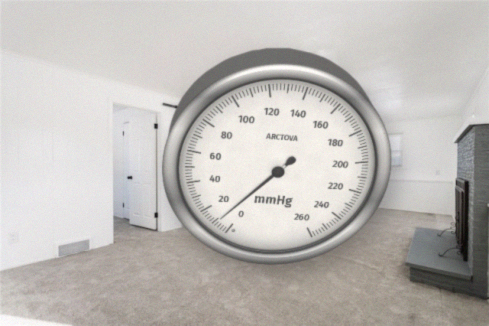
10 mmHg
